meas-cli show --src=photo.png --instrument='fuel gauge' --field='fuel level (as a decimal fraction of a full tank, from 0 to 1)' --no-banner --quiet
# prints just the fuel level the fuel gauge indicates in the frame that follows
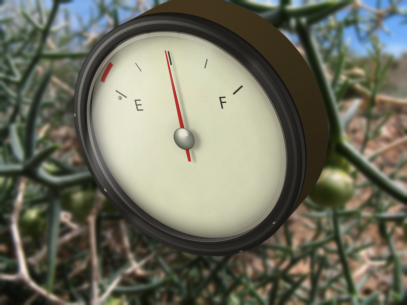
0.5
